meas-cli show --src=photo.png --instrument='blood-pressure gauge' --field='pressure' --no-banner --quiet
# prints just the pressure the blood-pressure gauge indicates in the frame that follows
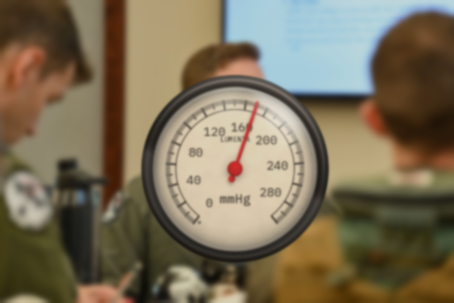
170 mmHg
